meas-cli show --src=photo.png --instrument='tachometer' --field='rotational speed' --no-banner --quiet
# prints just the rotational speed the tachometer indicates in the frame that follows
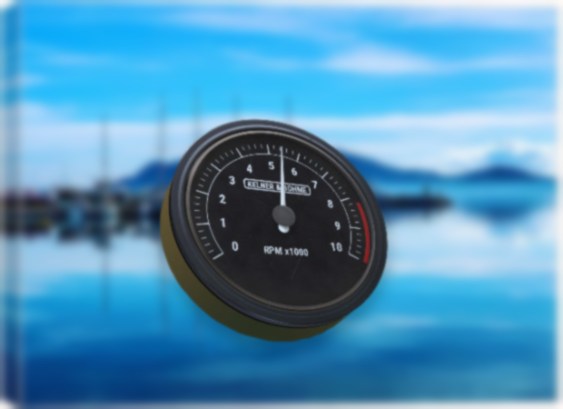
5400 rpm
